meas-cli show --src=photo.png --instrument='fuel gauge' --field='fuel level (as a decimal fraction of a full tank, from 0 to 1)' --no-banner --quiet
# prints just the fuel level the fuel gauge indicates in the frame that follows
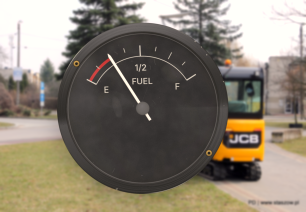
0.25
